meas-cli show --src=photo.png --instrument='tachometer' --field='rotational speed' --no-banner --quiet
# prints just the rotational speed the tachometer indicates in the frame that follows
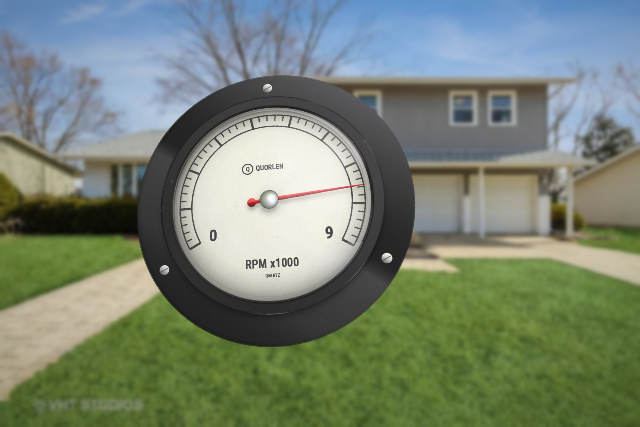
7600 rpm
